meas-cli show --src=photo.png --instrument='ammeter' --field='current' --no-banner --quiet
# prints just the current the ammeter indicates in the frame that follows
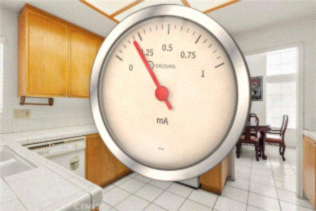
0.2 mA
